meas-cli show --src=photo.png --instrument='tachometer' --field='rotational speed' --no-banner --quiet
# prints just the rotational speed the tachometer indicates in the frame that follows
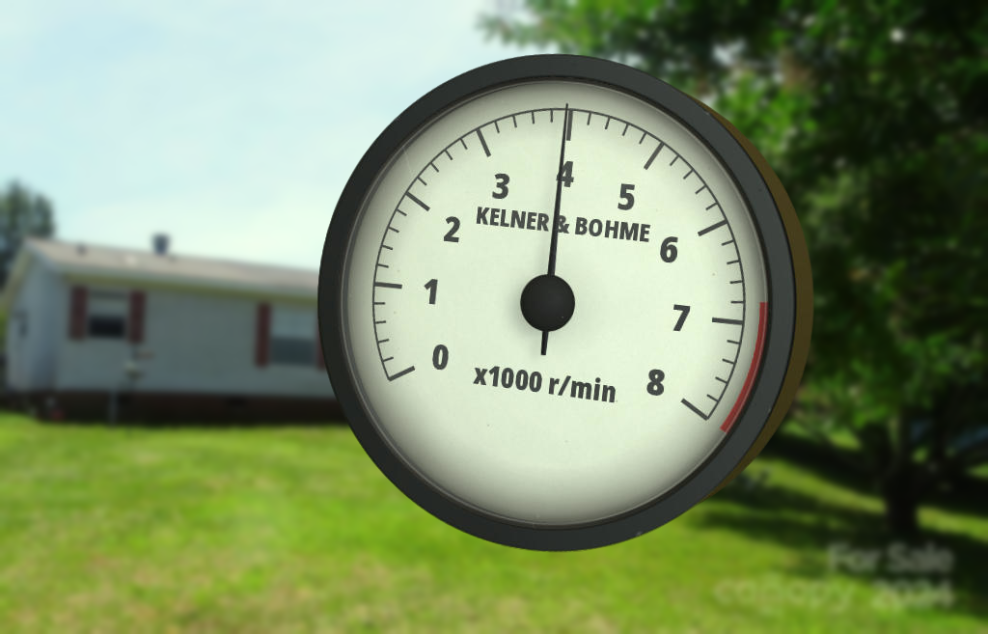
4000 rpm
